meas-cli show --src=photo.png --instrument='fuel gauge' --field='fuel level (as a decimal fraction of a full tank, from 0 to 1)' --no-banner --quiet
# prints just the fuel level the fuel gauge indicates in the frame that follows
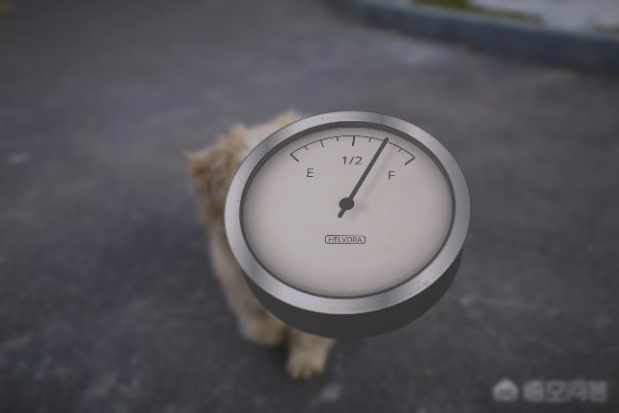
0.75
